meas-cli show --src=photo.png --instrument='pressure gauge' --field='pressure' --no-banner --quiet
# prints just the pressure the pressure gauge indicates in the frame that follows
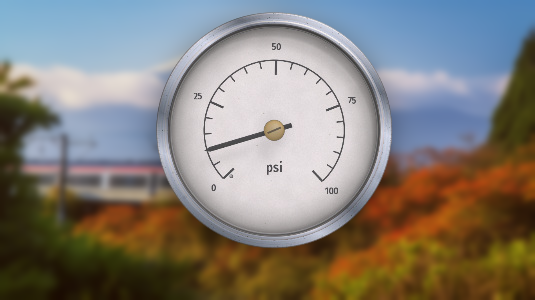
10 psi
